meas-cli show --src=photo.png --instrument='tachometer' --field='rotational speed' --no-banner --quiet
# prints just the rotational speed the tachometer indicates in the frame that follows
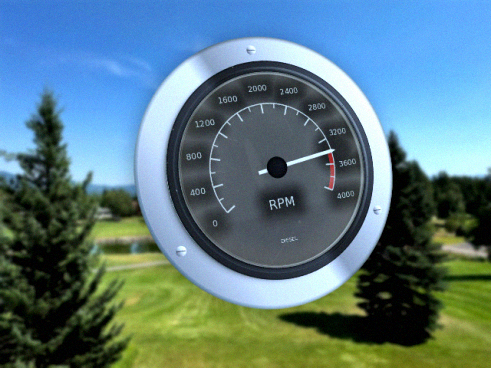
3400 rpm
